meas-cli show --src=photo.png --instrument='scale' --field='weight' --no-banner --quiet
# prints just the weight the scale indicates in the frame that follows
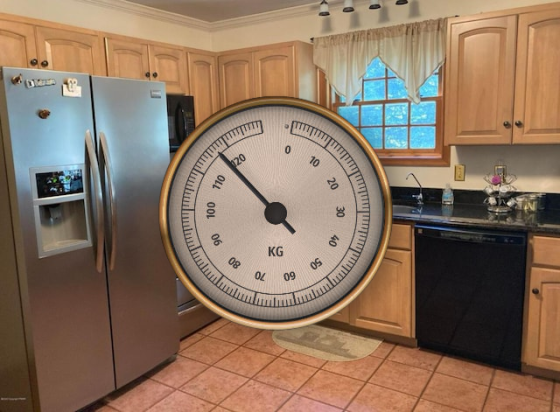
117 kg
